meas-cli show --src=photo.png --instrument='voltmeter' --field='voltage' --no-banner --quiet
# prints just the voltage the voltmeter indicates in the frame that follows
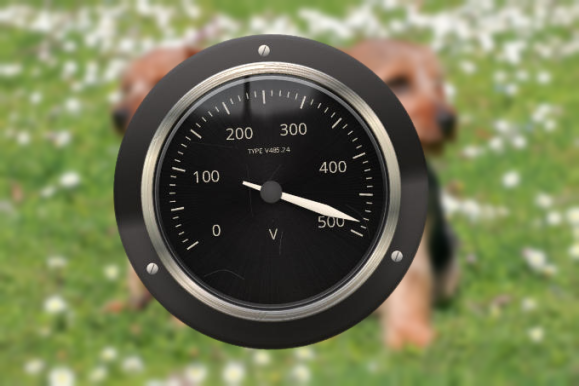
485 V
